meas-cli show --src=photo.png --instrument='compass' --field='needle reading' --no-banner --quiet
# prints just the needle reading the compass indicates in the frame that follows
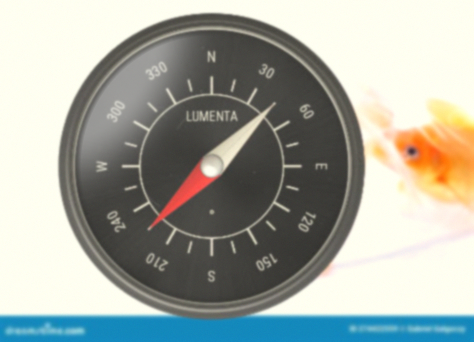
225 °
